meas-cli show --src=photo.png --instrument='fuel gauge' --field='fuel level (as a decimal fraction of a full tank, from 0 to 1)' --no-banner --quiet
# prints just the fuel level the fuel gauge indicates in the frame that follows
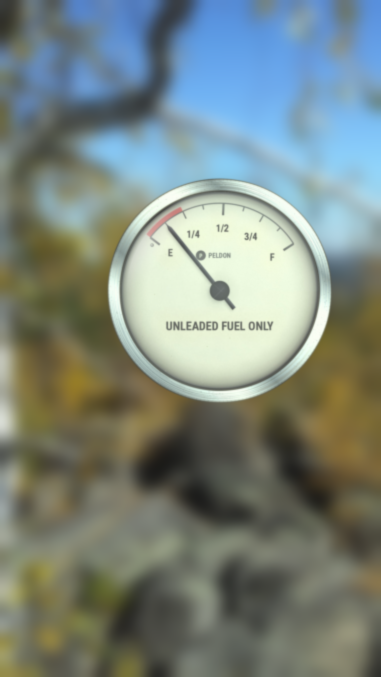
0.125
